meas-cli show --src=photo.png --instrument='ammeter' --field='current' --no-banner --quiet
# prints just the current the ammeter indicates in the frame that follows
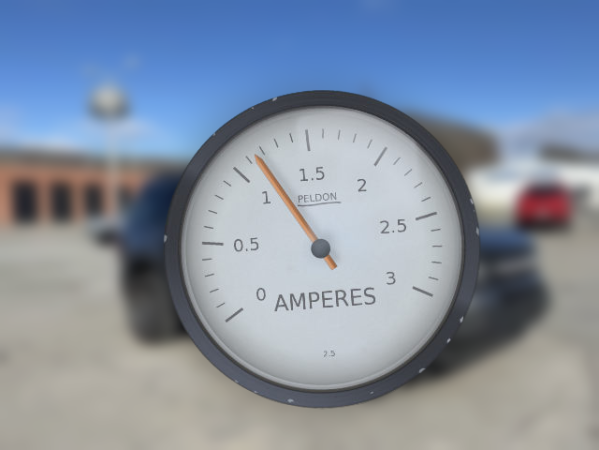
1.15 A
